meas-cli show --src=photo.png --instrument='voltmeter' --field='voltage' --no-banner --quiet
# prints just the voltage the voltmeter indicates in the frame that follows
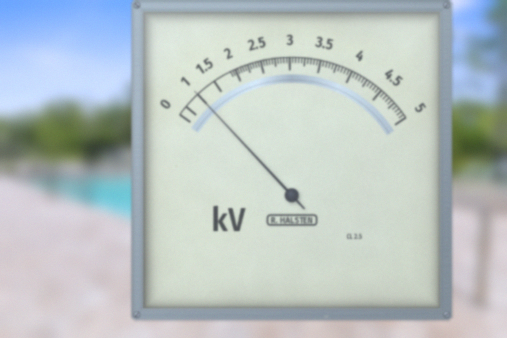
1 kV
